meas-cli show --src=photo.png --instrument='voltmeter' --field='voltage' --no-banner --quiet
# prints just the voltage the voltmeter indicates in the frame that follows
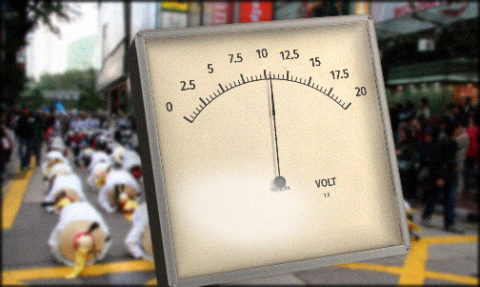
10.5 V
